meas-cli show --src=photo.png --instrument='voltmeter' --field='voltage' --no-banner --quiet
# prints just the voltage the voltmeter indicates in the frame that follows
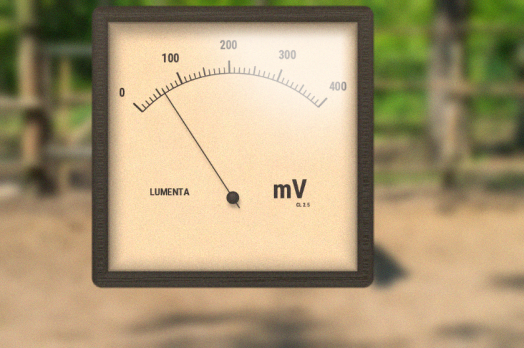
60 mV
